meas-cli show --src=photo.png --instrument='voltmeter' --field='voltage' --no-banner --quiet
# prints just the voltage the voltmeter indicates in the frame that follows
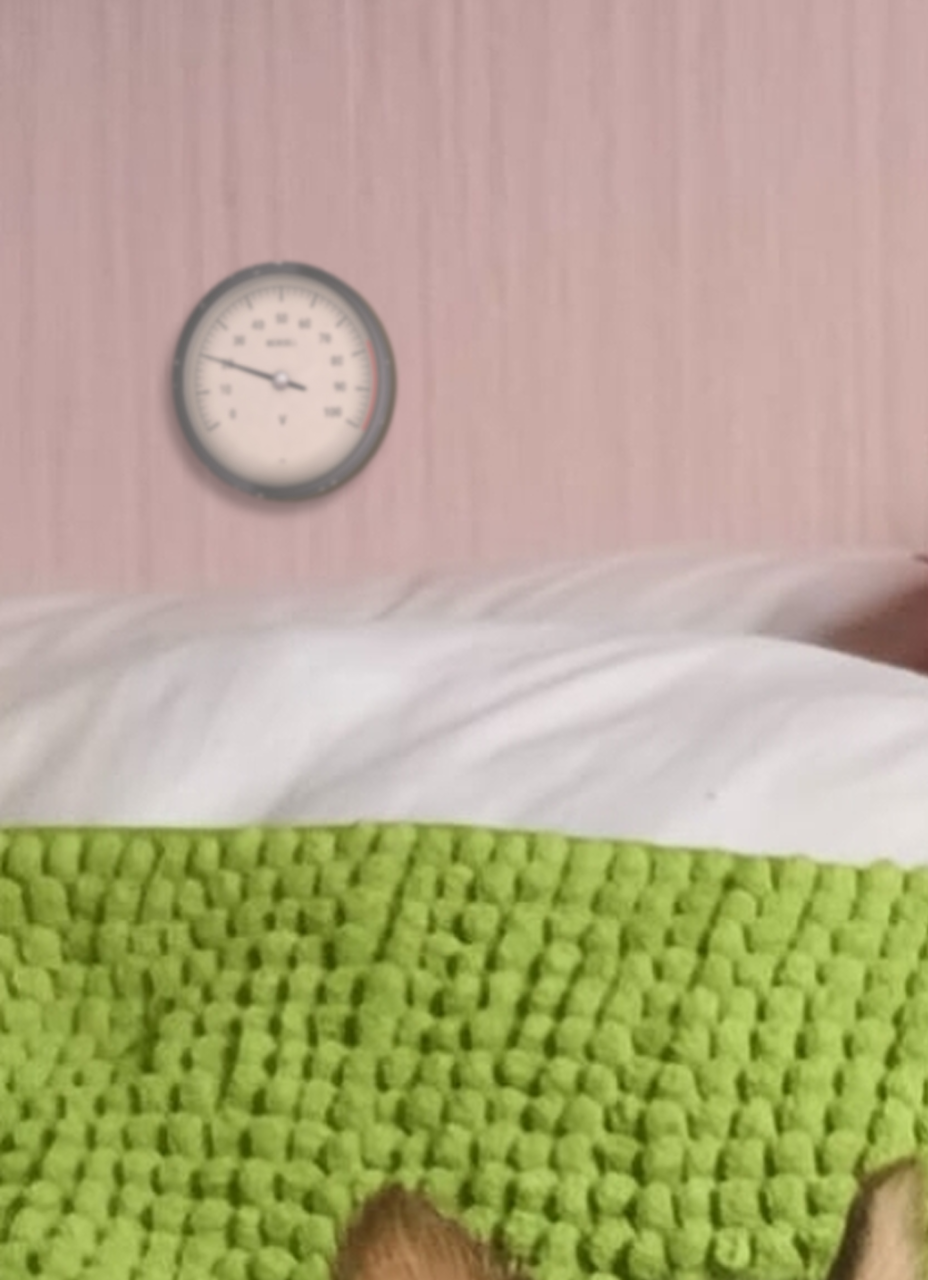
20 V
